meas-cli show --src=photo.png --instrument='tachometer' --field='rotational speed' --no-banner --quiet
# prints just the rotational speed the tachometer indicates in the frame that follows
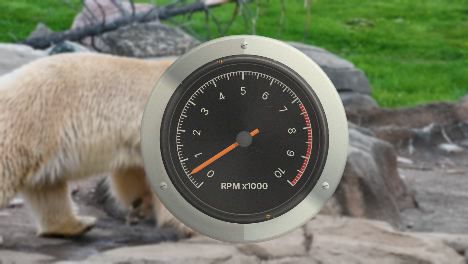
500 rpm
